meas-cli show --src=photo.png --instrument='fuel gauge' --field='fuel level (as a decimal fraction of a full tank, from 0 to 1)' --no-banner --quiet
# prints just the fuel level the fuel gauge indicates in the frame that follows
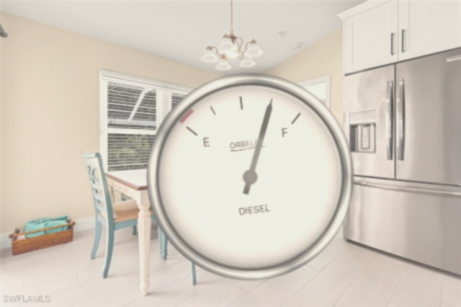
0.75
